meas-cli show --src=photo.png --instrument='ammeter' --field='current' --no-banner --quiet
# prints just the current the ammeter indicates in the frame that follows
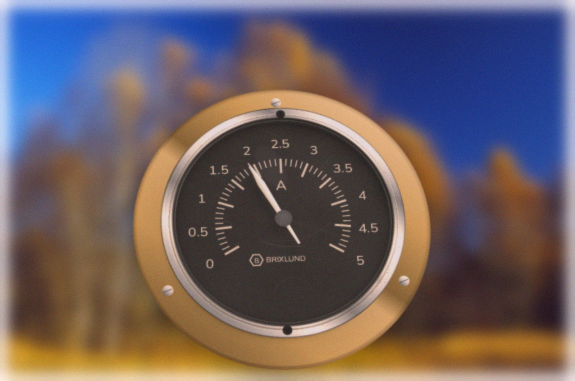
1.9 A
